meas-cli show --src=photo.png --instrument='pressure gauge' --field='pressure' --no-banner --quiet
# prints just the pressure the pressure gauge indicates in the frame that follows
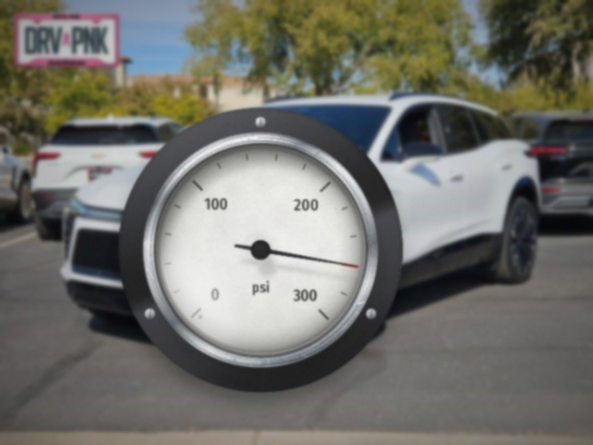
260 psi
